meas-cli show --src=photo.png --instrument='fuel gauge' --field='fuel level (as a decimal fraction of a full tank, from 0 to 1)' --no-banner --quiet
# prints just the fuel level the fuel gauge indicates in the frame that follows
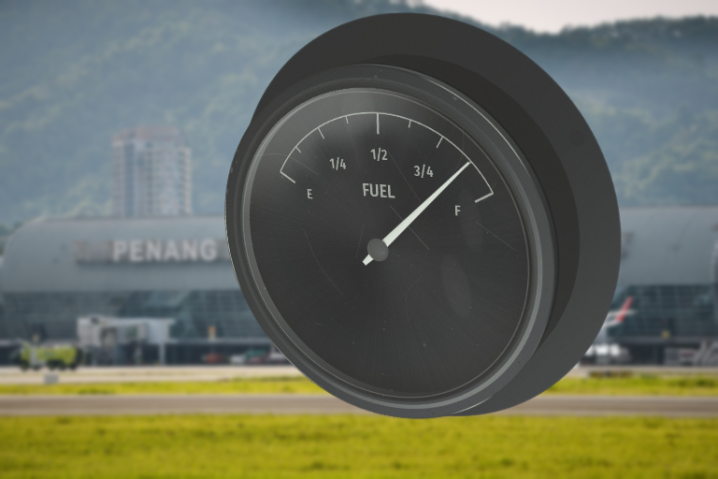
0.875
